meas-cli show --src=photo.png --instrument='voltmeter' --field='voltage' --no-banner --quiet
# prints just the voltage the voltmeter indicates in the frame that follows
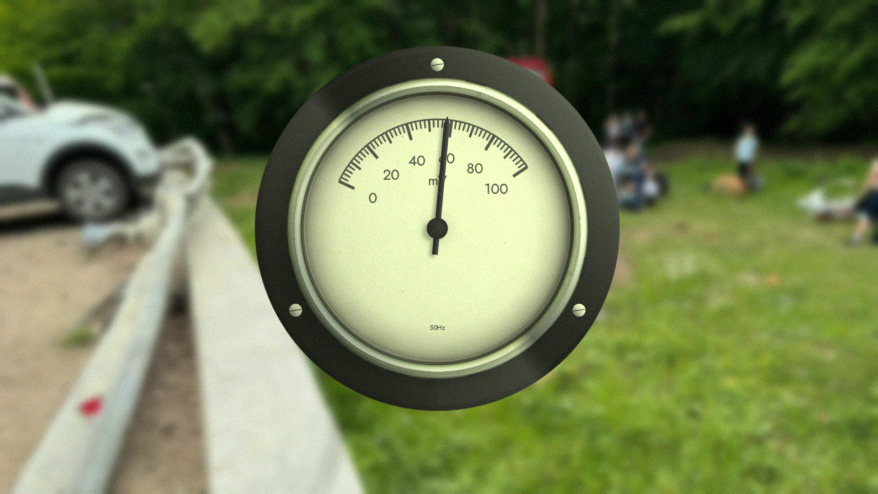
58 mV
